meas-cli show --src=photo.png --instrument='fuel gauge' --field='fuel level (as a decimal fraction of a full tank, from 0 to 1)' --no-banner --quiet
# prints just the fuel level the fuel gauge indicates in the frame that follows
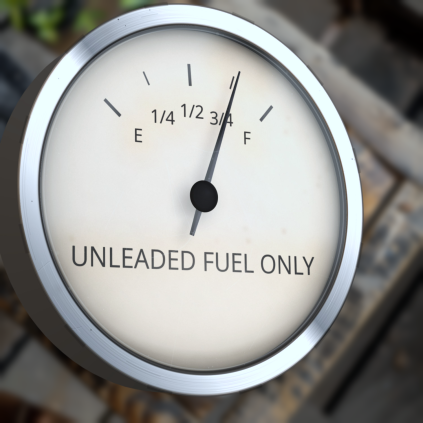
0.75
